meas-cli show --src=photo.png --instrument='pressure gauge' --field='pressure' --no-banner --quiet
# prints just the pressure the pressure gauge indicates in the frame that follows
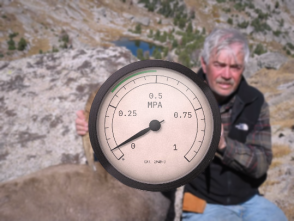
0.05 MPa
